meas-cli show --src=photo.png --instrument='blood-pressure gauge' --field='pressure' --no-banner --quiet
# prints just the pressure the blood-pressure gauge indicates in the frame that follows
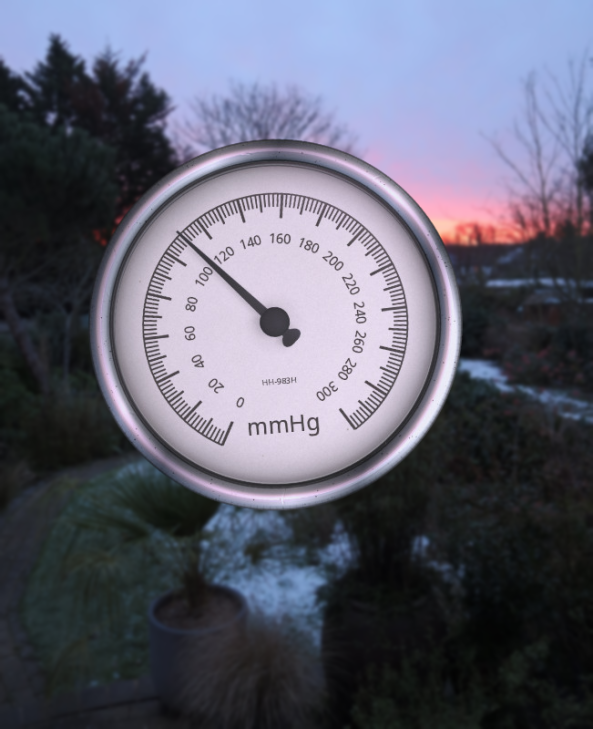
110 mmHg
